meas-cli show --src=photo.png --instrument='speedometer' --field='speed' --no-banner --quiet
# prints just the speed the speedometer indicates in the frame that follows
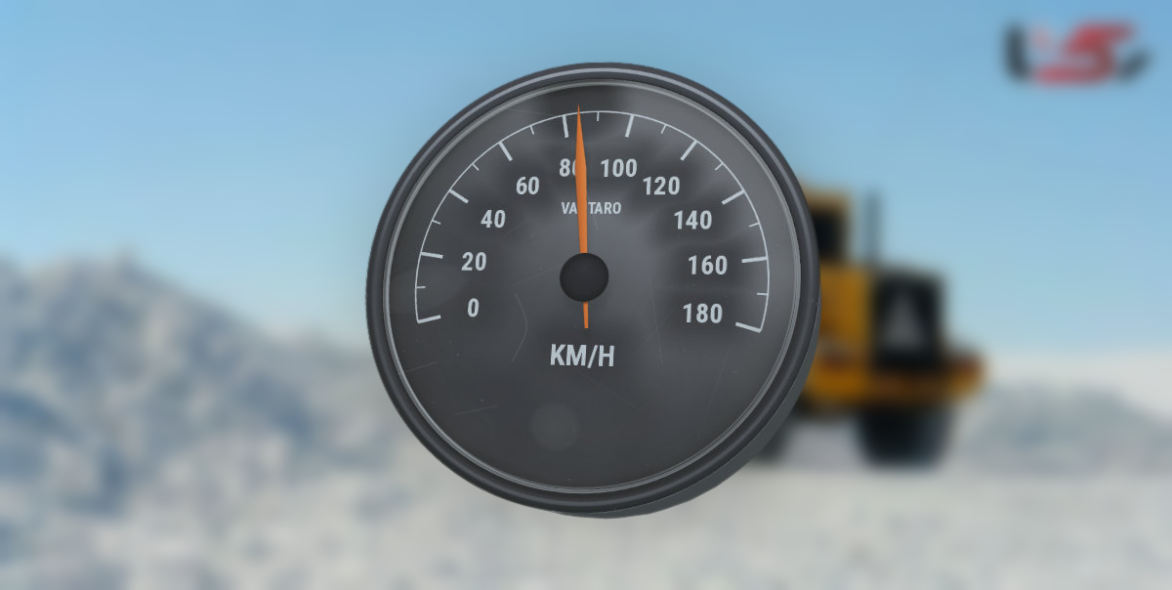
85 km/h
